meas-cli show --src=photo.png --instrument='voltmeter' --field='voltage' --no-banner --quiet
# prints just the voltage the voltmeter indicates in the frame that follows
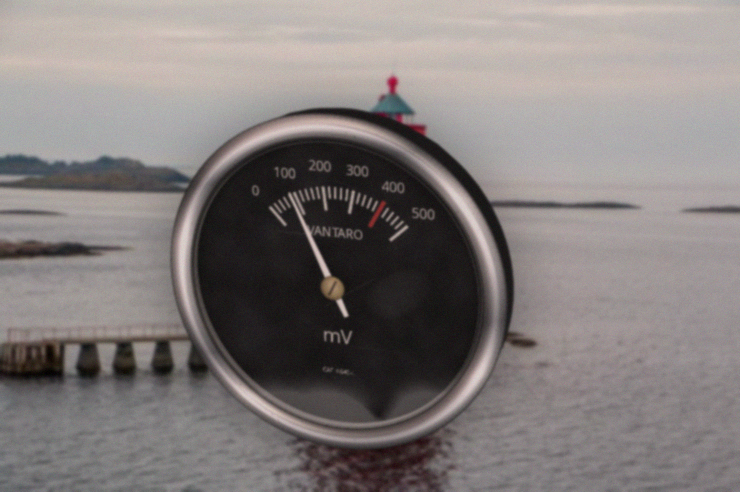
100 mV
